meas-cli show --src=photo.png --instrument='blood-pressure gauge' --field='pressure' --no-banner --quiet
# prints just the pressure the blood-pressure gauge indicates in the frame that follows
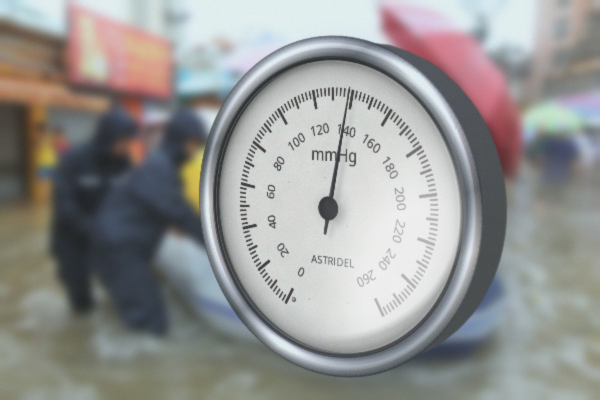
140 mmHg
